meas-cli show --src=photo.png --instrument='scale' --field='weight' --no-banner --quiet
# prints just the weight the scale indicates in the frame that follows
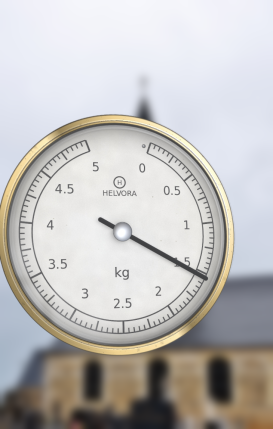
1.55 kg
